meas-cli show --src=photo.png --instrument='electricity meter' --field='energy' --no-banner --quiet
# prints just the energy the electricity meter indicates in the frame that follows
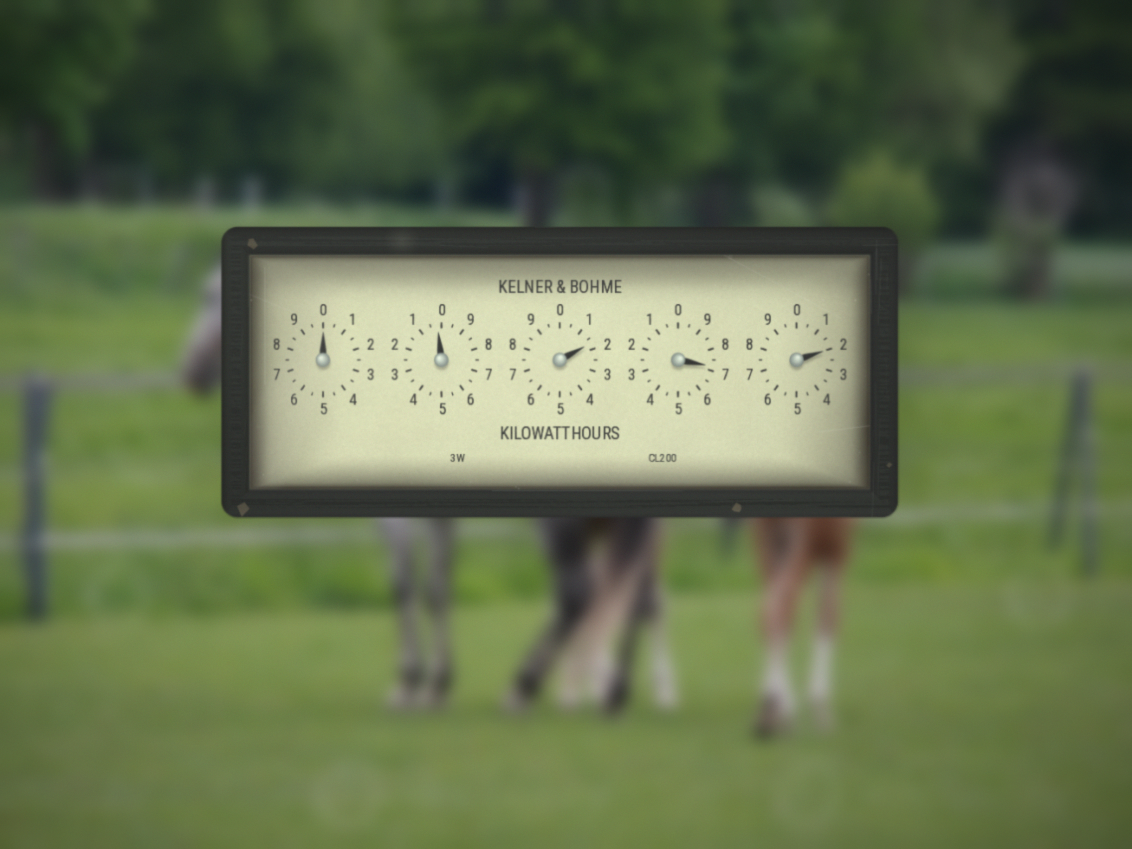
172 kWh
